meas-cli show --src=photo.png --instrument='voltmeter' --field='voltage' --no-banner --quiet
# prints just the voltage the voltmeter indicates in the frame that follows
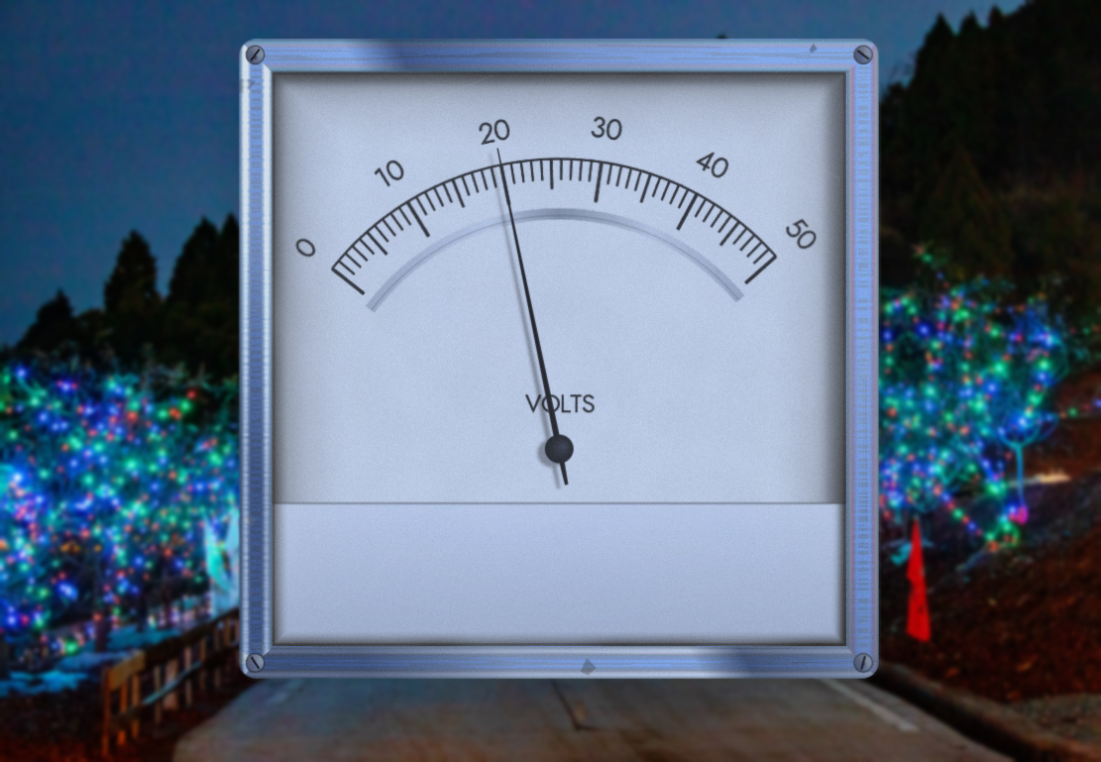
20 V
